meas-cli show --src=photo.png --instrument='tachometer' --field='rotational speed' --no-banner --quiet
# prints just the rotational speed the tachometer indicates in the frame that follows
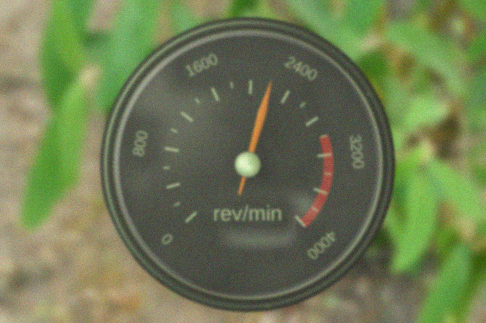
2200 rpm
